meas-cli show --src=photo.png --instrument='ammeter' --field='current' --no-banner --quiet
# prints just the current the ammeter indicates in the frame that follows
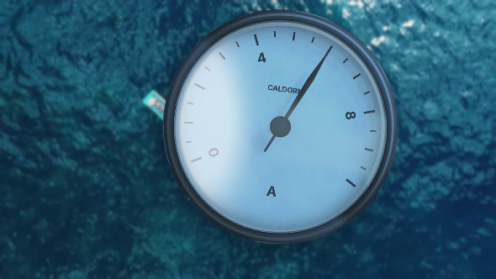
6 A
